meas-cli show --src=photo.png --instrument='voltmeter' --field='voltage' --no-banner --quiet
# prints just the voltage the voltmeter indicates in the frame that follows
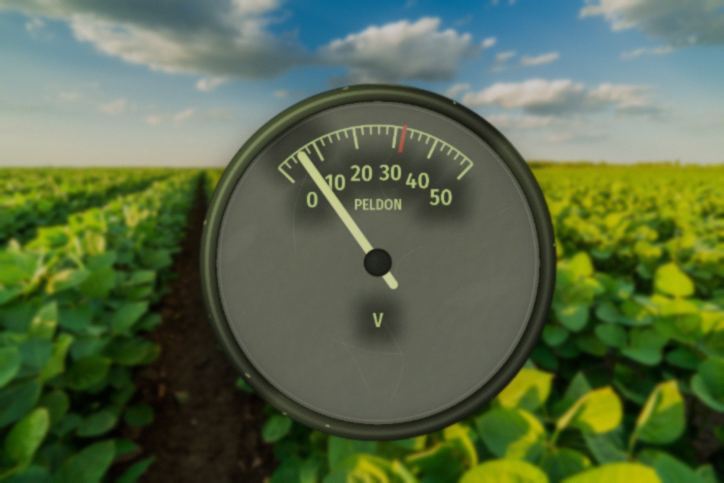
6 V
